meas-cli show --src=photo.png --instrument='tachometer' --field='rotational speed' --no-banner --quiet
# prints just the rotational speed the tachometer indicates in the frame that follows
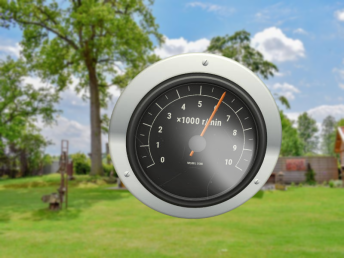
6000 rpm
